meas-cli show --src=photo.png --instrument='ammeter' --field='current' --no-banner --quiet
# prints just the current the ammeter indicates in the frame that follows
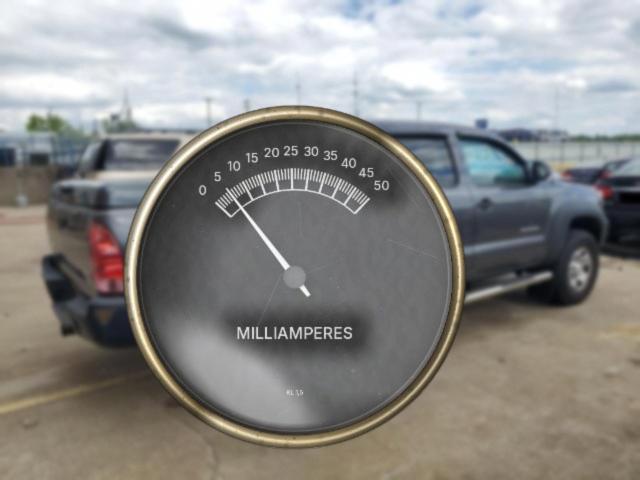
5 mA
